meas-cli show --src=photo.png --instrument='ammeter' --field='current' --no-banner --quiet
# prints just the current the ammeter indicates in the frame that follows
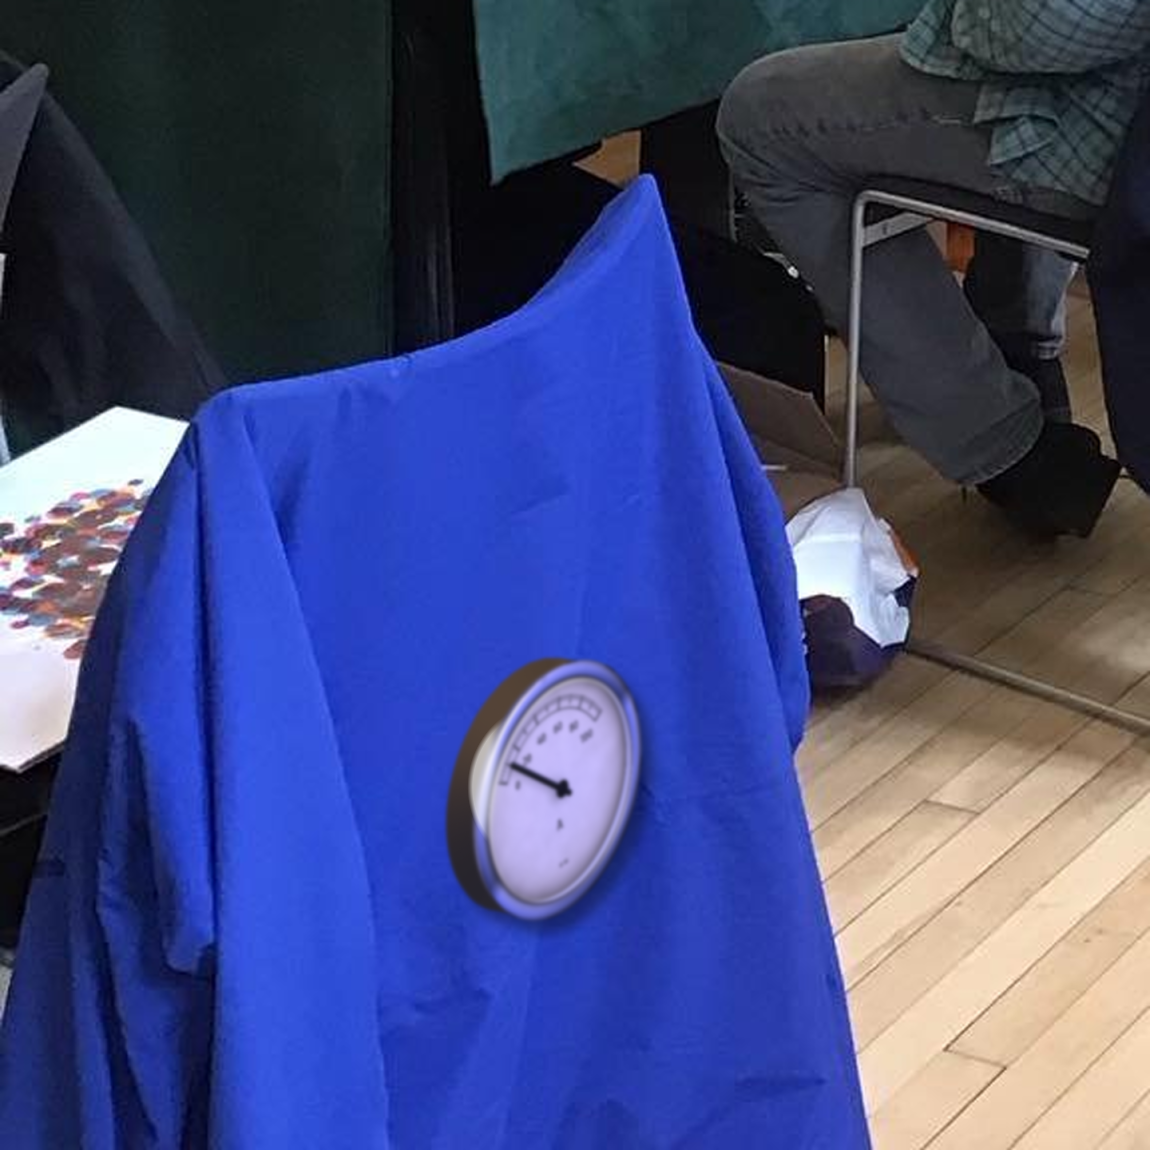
10 A
